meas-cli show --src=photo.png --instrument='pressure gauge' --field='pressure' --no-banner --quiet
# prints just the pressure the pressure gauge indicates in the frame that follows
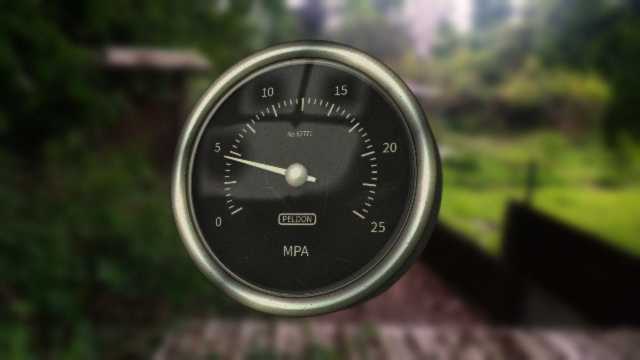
4.5 MPa
